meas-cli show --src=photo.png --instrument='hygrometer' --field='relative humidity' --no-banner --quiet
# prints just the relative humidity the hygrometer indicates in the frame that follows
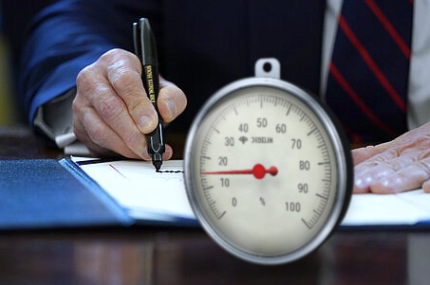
15 %
